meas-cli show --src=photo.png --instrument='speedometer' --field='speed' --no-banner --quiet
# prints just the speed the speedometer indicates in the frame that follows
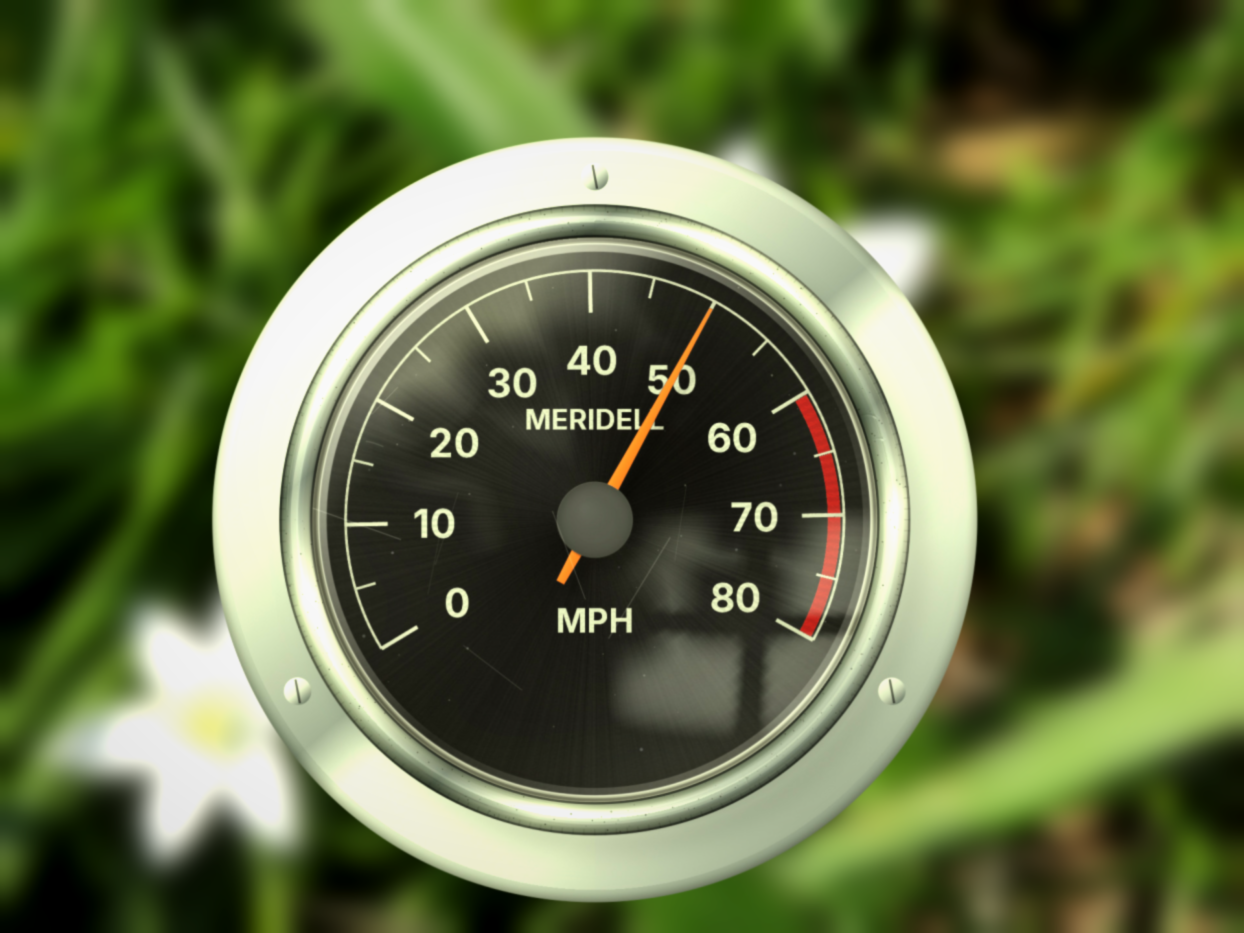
50 mph
